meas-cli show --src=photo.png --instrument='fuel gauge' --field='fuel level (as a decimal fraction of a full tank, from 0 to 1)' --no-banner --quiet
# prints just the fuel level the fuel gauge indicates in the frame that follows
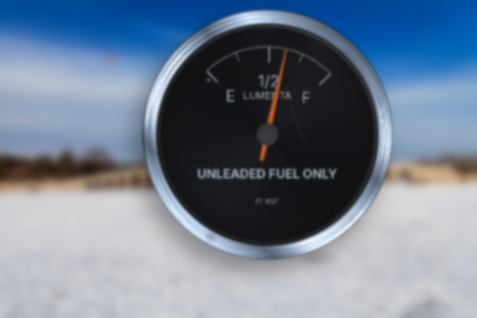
0.625
